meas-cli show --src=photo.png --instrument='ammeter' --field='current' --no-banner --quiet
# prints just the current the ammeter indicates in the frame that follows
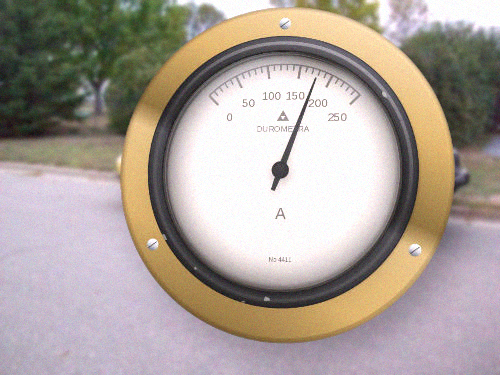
180 A
